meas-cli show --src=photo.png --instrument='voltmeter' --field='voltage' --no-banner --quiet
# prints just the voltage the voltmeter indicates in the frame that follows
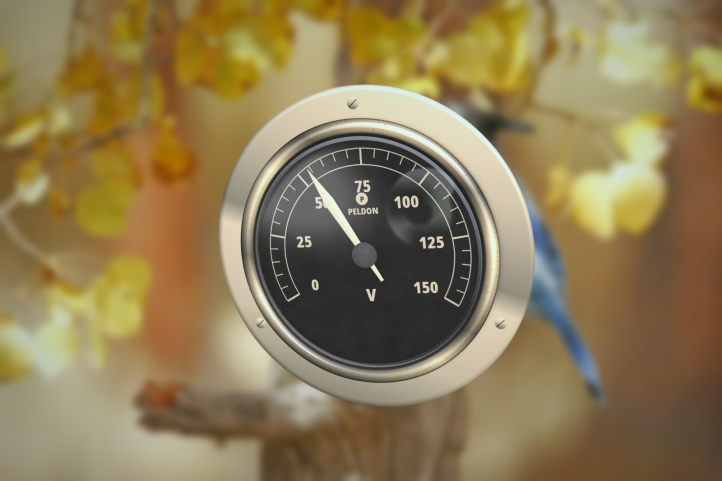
55 V
